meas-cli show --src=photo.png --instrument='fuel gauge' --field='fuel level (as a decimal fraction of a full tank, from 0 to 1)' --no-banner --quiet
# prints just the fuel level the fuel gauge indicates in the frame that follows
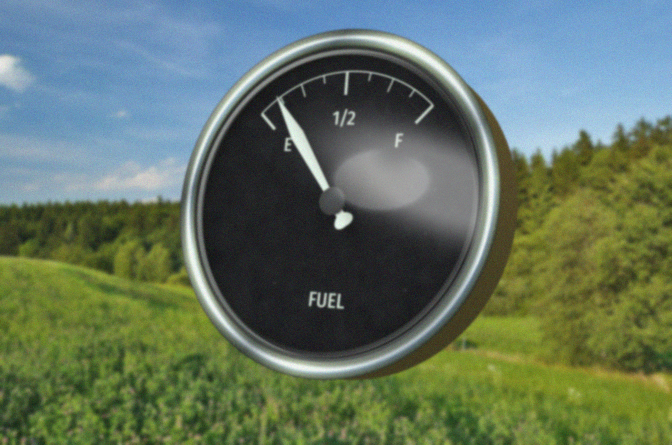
0.125
